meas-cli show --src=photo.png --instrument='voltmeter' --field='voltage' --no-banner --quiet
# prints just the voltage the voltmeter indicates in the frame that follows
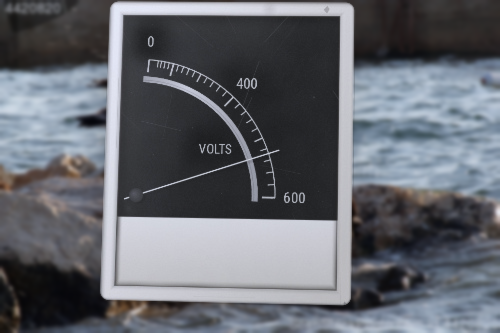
530 V
